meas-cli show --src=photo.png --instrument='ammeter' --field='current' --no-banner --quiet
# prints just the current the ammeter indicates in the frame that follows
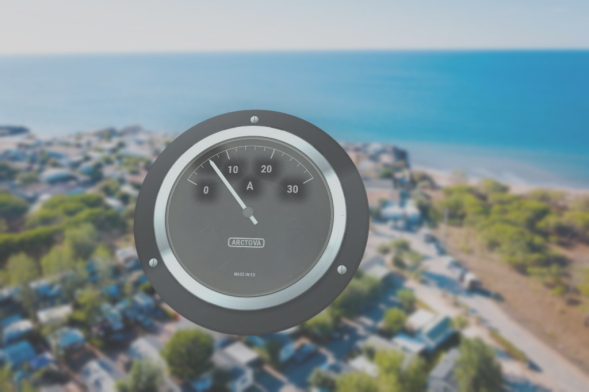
6 A
